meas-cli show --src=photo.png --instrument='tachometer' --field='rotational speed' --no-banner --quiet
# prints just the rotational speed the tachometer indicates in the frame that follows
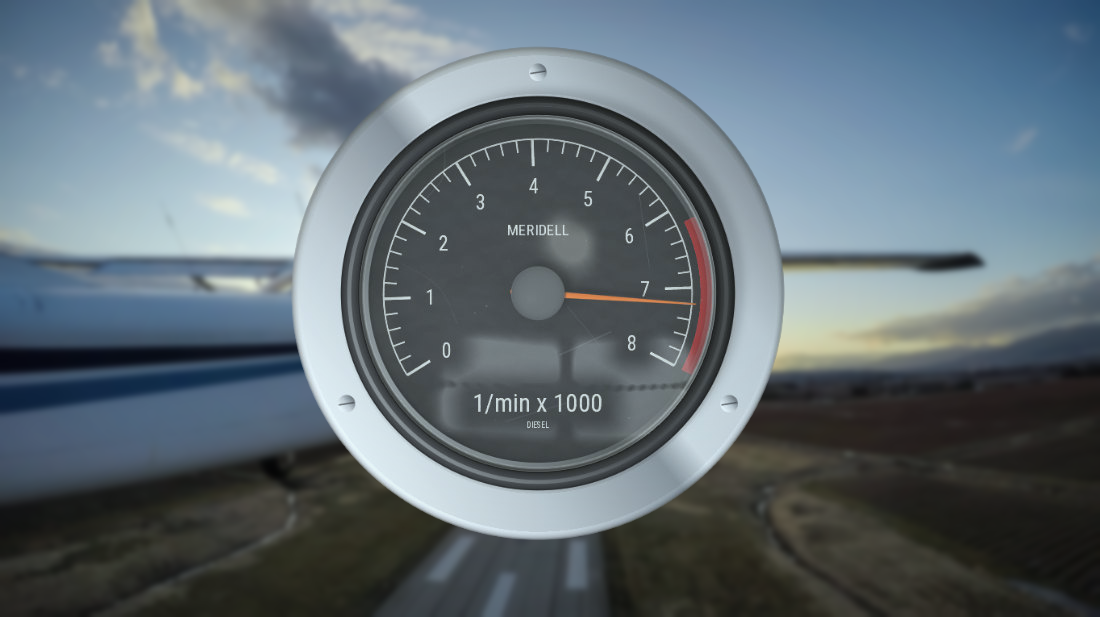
7200 rpm
